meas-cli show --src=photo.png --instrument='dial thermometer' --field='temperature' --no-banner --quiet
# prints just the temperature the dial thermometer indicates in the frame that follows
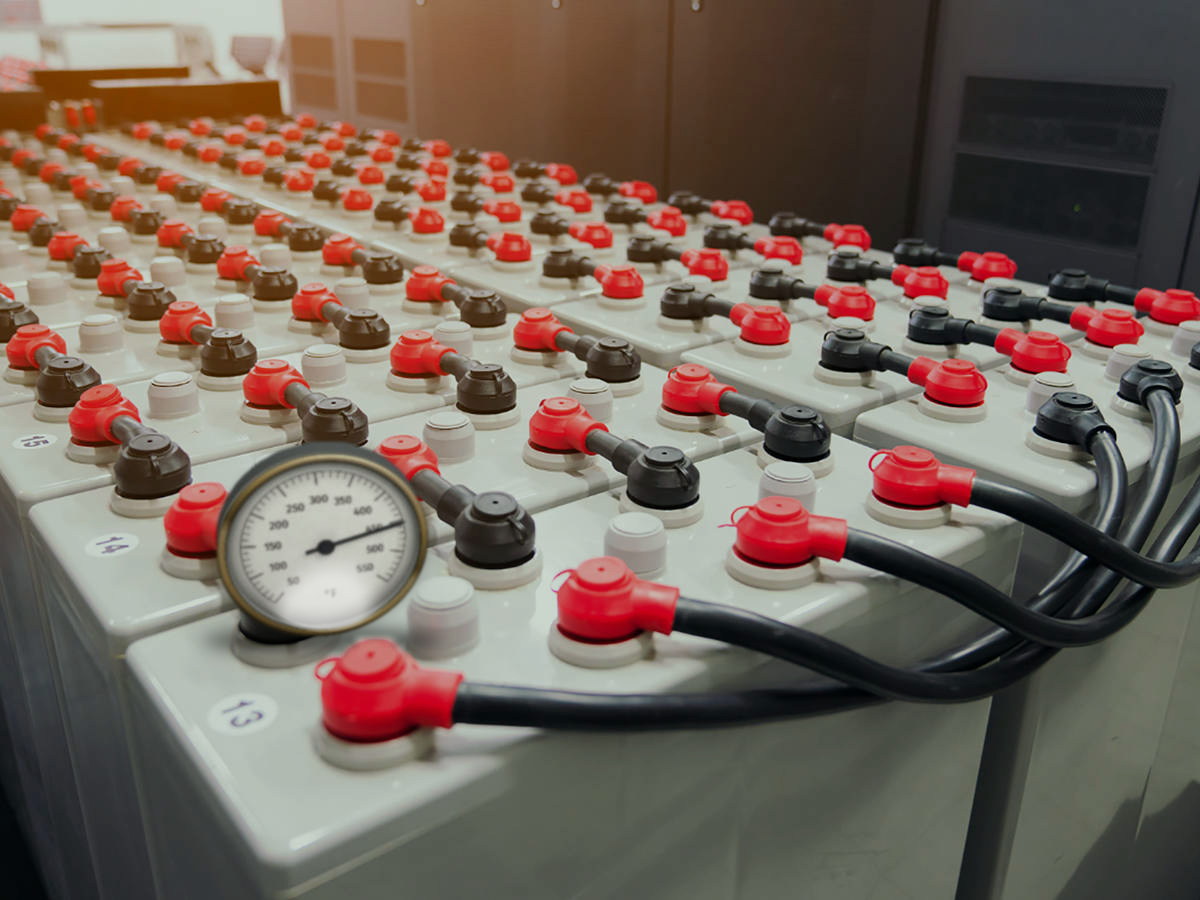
450 °F
